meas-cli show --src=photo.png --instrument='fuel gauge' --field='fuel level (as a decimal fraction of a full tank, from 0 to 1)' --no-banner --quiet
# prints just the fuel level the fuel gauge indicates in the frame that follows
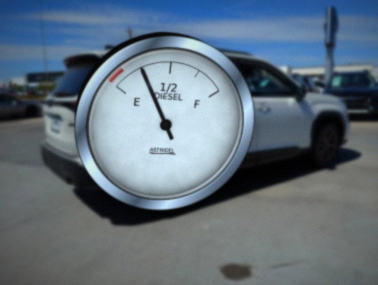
0.25
